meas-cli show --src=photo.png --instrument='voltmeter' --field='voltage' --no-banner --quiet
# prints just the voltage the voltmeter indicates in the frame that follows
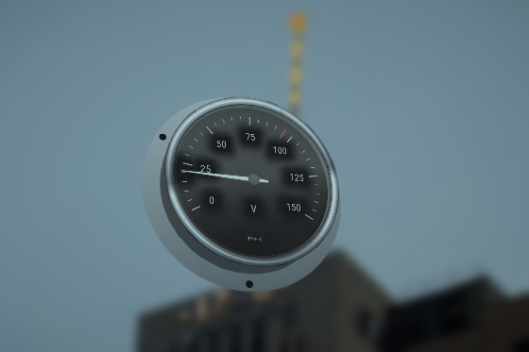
20 V
